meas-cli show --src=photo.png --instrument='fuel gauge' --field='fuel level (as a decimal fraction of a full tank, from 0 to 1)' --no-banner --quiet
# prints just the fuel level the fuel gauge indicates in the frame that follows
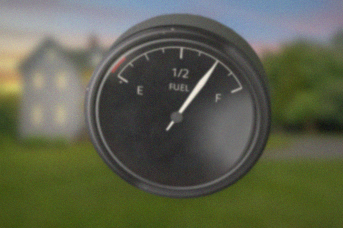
0.75
